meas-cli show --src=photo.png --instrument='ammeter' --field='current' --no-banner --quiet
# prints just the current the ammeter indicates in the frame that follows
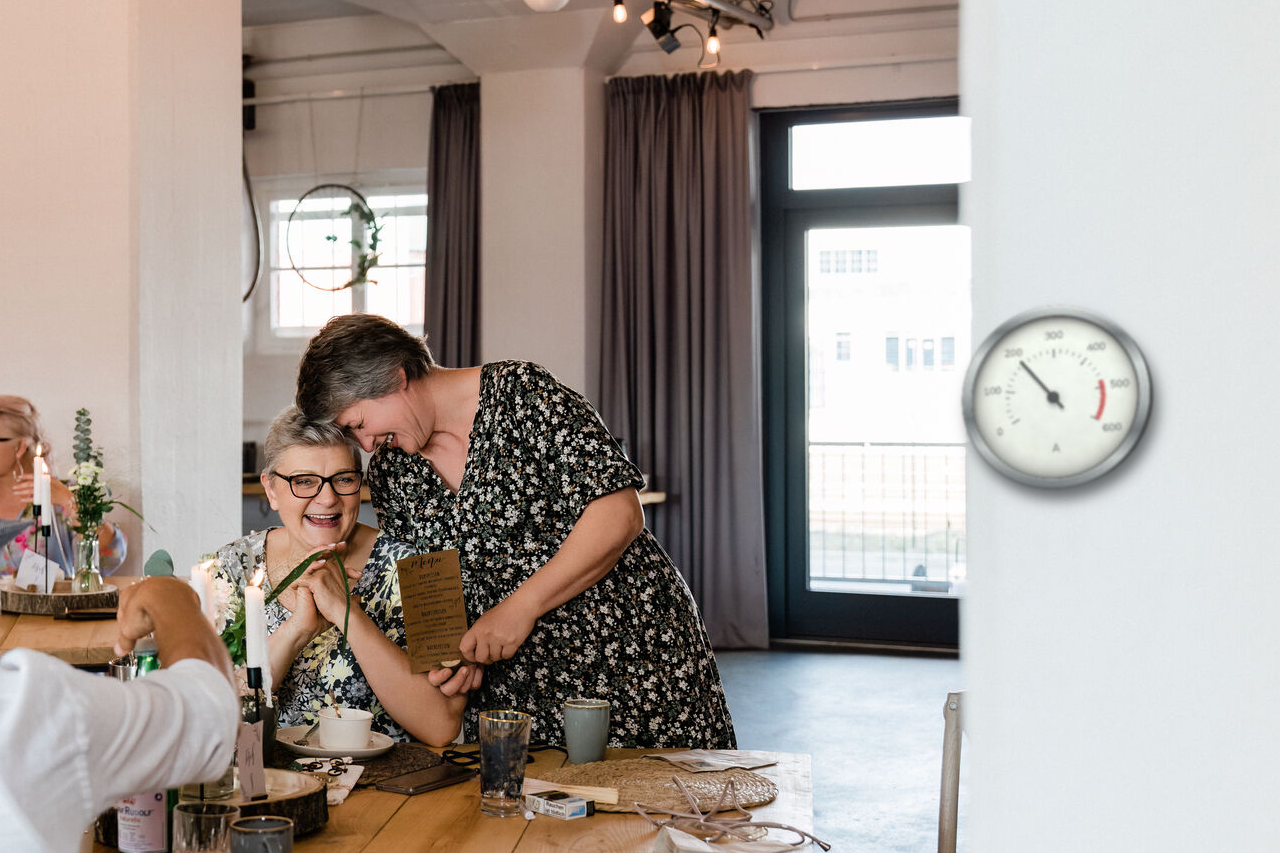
200 A
